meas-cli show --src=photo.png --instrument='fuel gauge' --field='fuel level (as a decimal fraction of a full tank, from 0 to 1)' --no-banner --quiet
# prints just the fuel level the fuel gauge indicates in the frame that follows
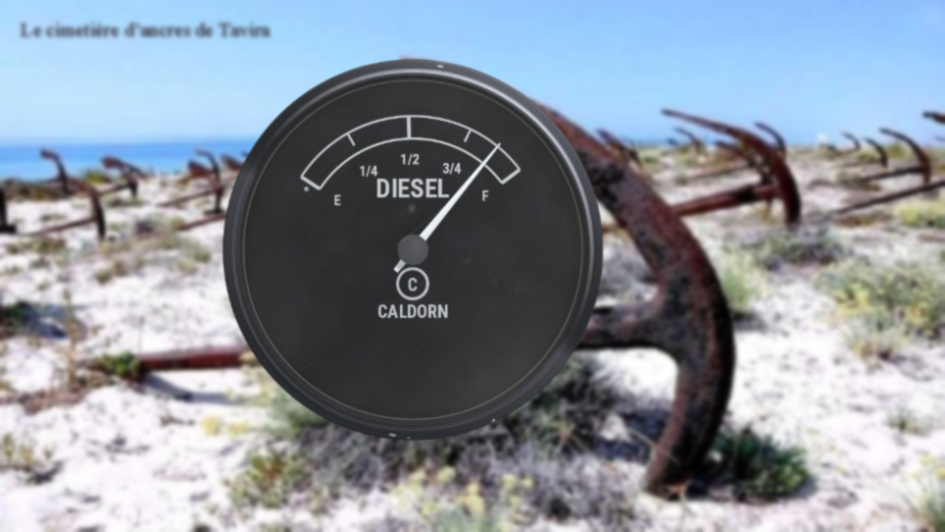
0.875
